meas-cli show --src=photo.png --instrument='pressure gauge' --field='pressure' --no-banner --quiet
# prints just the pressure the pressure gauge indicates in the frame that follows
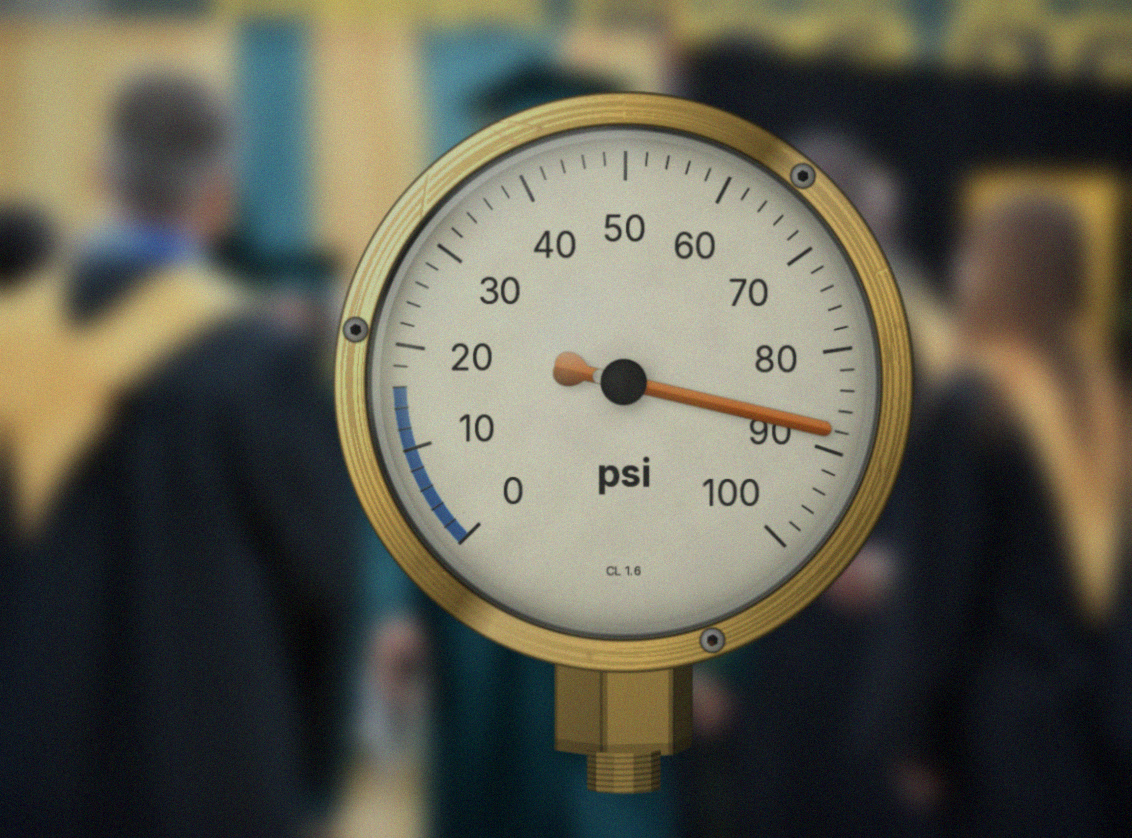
88 psi
